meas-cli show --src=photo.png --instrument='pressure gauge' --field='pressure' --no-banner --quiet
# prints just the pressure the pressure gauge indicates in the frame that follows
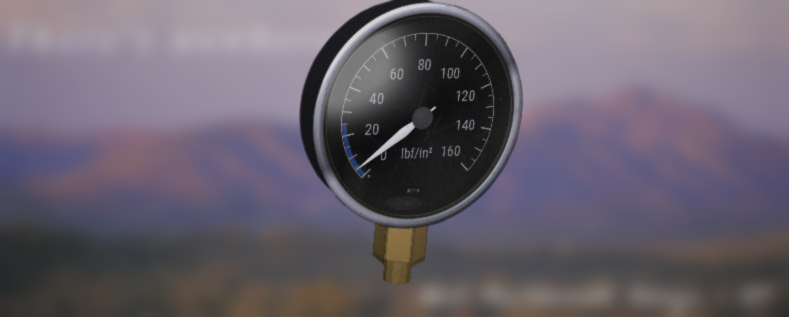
5 psi
